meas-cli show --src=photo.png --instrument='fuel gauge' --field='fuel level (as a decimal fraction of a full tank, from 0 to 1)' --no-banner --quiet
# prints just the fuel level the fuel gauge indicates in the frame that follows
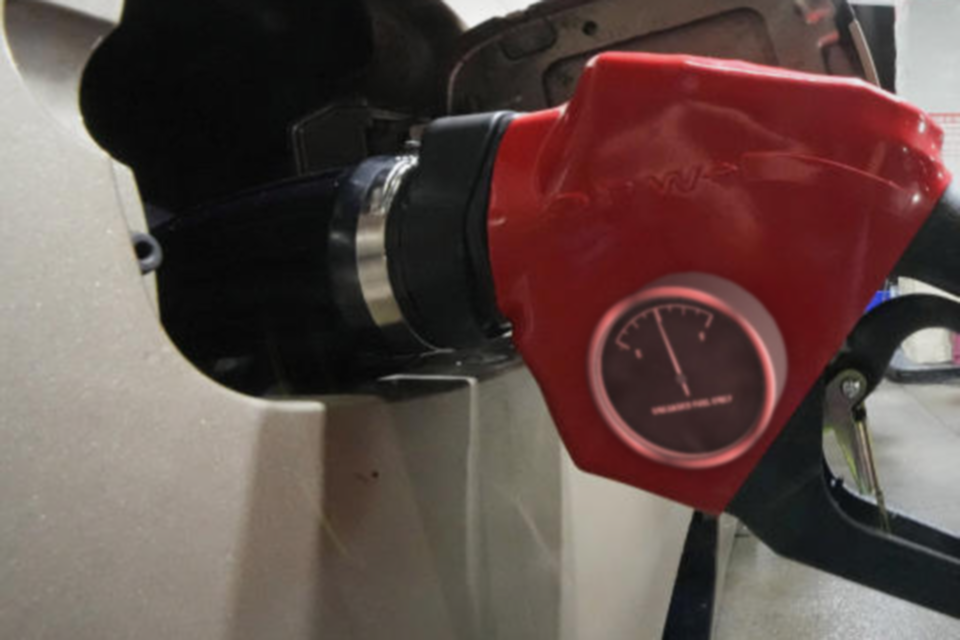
0.5
